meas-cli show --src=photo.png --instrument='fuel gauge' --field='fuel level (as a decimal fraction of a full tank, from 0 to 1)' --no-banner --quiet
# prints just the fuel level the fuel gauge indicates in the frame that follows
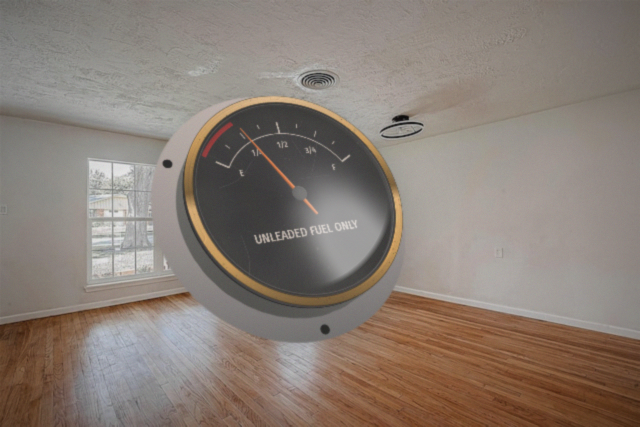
0.25
